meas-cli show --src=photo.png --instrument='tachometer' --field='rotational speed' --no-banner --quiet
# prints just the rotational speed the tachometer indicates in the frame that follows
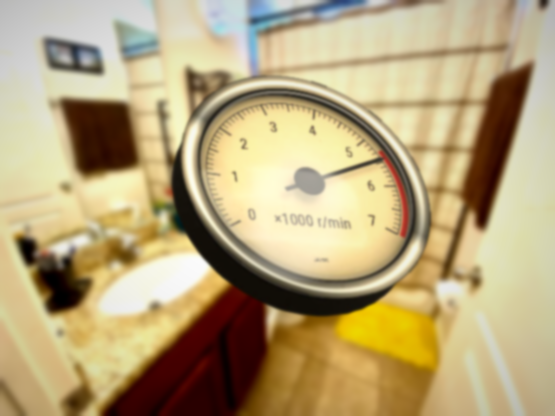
5500 rpm
